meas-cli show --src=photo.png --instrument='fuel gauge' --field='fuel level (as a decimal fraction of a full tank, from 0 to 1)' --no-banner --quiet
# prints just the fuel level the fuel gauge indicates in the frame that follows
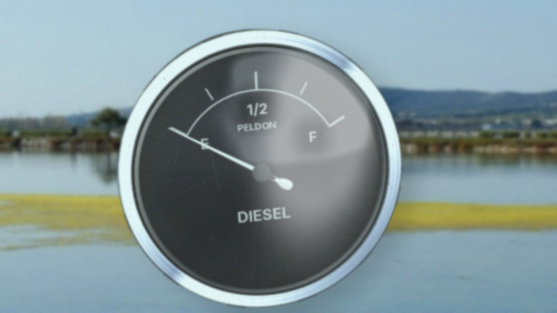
0
